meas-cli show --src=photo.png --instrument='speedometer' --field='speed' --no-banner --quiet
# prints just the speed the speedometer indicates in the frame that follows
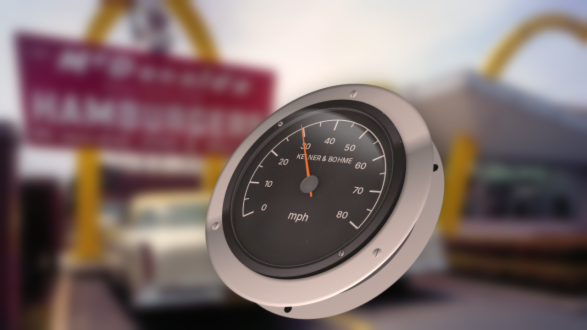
30 mph
